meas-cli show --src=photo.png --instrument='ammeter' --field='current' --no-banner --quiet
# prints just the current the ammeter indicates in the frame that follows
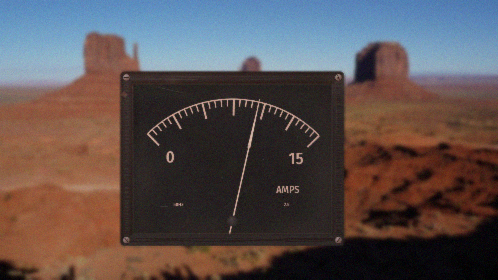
9.5 A
